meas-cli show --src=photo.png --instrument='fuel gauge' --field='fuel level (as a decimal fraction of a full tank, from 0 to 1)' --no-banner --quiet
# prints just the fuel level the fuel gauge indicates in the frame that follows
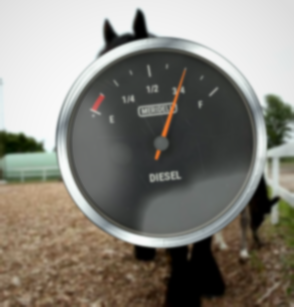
0.75
